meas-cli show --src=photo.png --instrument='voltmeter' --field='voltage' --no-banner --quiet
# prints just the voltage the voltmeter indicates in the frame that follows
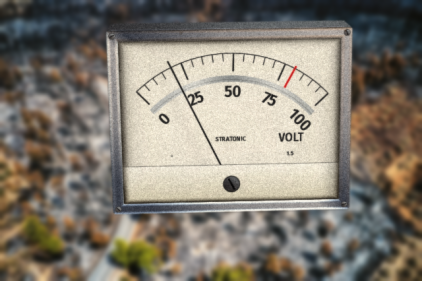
20 V
